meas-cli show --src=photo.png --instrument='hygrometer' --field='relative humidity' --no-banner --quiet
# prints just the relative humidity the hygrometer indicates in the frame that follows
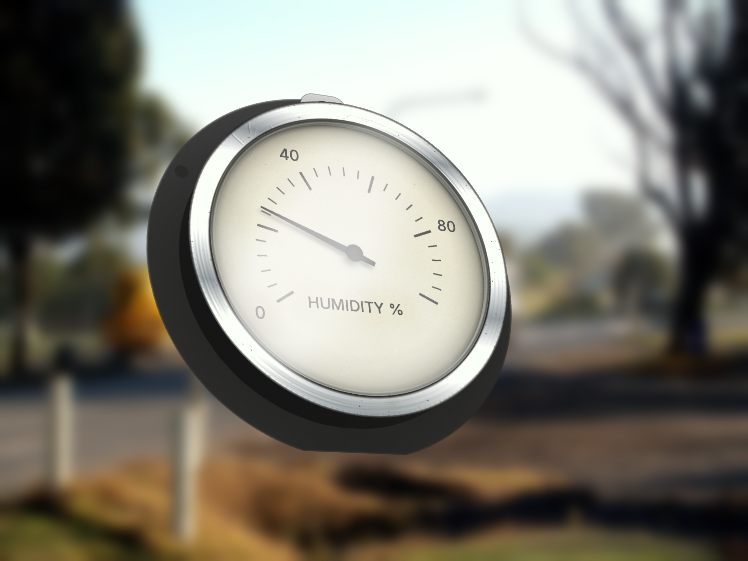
24 %
